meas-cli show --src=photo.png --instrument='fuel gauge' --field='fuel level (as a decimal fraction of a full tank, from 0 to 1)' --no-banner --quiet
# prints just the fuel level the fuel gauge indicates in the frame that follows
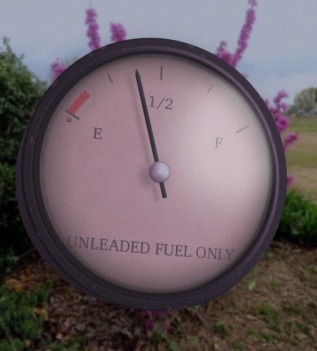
0.375
